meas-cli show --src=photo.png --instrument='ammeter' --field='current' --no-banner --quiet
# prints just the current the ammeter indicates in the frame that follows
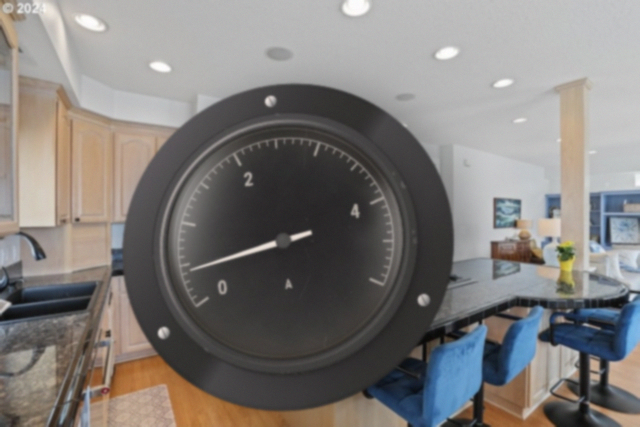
0.4 A
